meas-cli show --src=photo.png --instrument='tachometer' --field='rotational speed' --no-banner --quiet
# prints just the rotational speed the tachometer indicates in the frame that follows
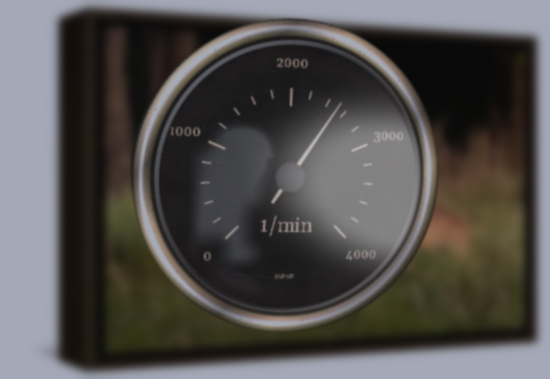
2500 rpm
